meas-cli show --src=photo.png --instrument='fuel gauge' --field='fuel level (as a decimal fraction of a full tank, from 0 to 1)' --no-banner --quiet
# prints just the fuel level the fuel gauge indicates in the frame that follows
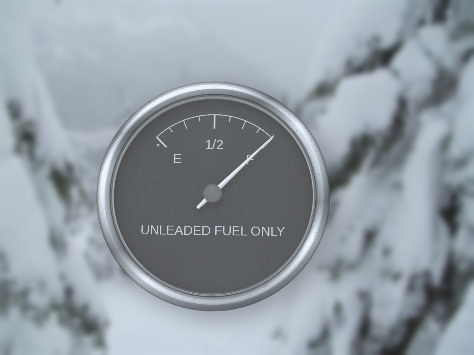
1
